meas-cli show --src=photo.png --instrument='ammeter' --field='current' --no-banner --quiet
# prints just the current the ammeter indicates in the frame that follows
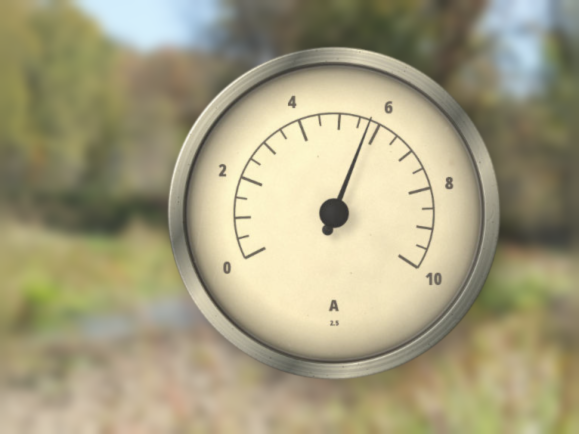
5.75 A
